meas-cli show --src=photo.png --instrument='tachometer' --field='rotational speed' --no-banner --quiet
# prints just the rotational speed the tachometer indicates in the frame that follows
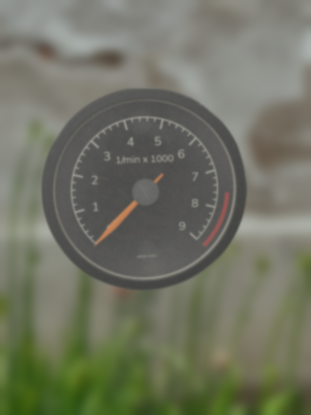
0 rpm
